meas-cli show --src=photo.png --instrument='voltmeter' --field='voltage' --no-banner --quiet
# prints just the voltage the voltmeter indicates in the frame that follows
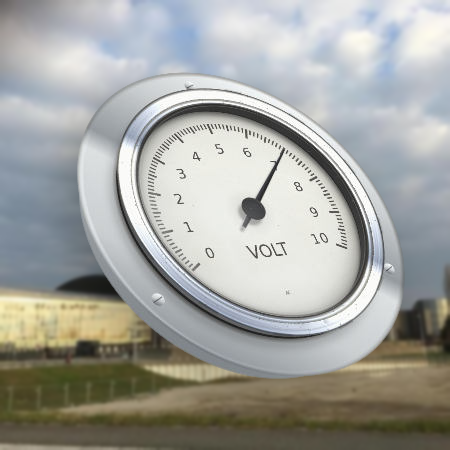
7 V
